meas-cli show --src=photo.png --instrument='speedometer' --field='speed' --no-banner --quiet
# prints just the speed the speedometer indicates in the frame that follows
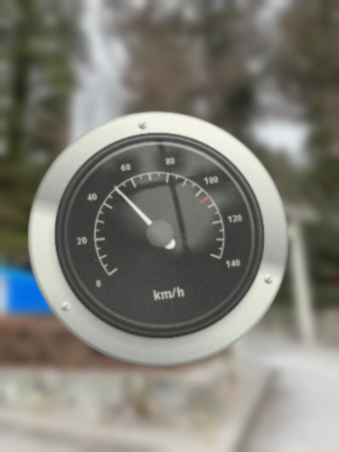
50 km/h
